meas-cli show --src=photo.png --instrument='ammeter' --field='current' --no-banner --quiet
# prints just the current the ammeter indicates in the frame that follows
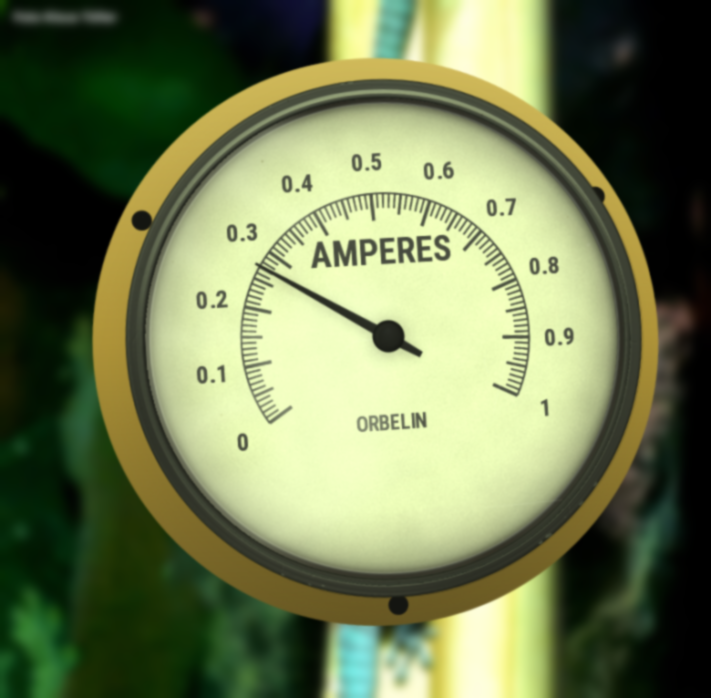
0.27 A
